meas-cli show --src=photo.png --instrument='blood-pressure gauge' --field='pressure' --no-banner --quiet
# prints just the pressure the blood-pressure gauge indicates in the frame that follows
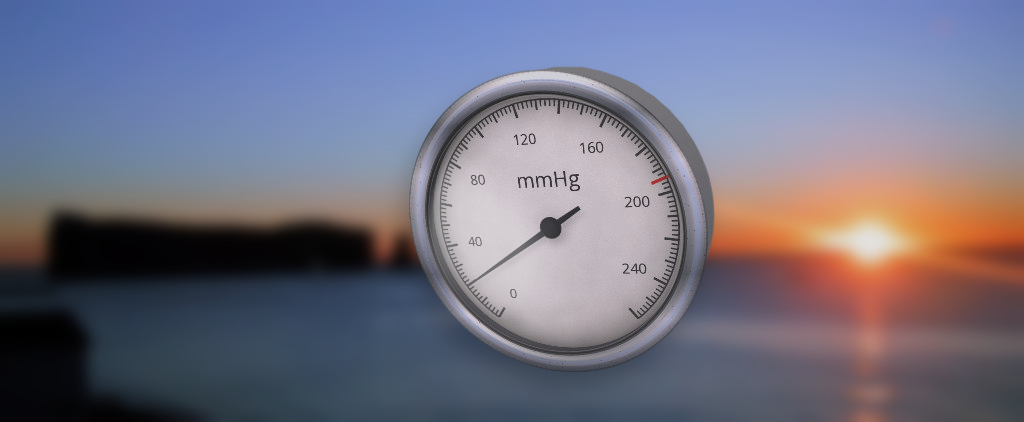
20 mmHg
